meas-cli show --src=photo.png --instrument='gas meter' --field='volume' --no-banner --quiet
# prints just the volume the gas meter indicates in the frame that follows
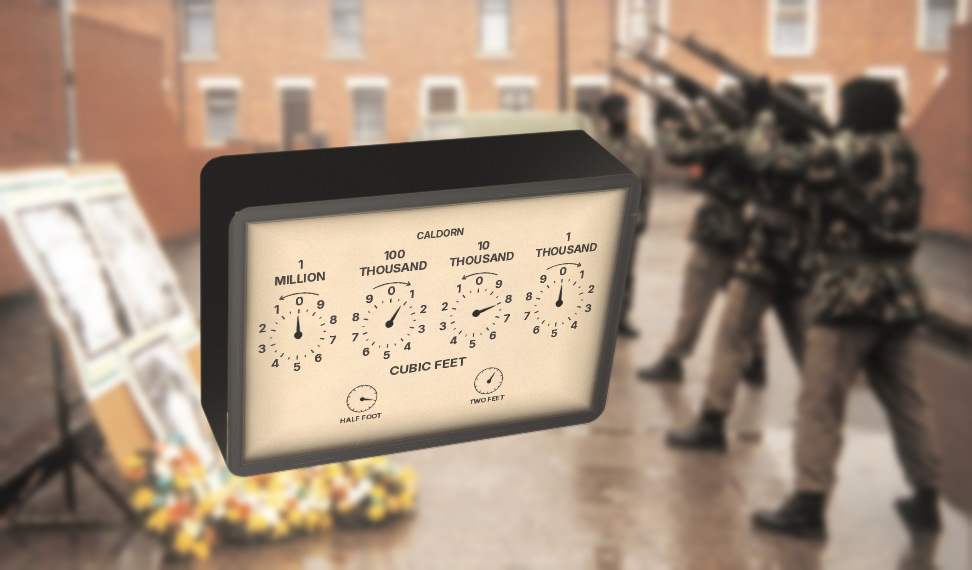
8000 ft³
